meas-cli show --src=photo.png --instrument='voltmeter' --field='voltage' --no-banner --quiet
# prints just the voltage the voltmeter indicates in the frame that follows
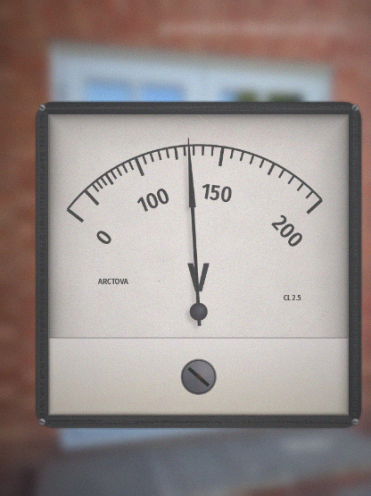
132.5 V
